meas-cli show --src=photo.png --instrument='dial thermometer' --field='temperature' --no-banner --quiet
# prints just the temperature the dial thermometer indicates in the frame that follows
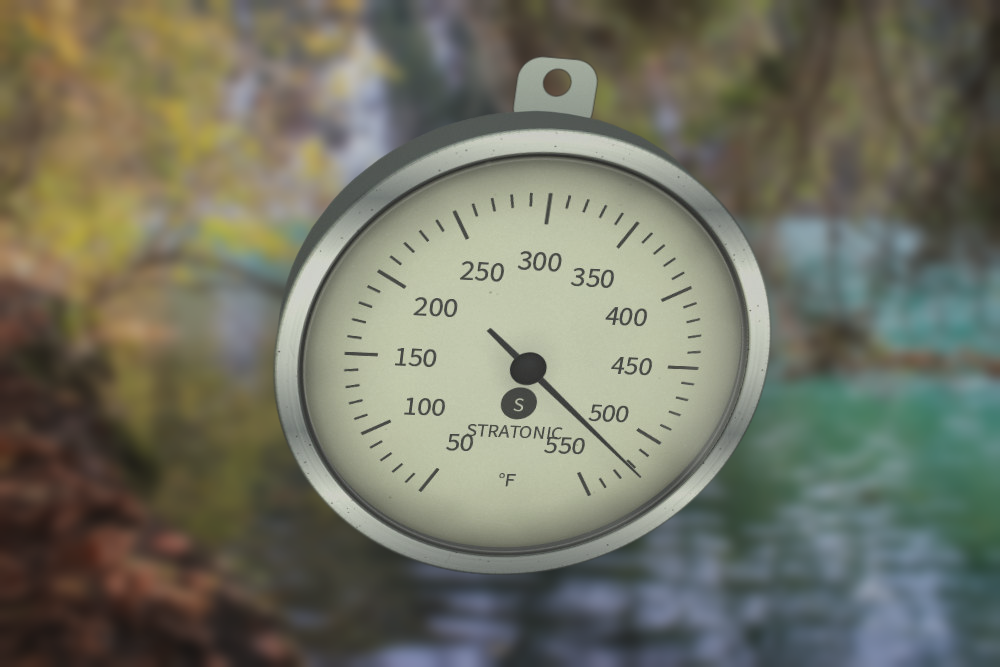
520 °F
